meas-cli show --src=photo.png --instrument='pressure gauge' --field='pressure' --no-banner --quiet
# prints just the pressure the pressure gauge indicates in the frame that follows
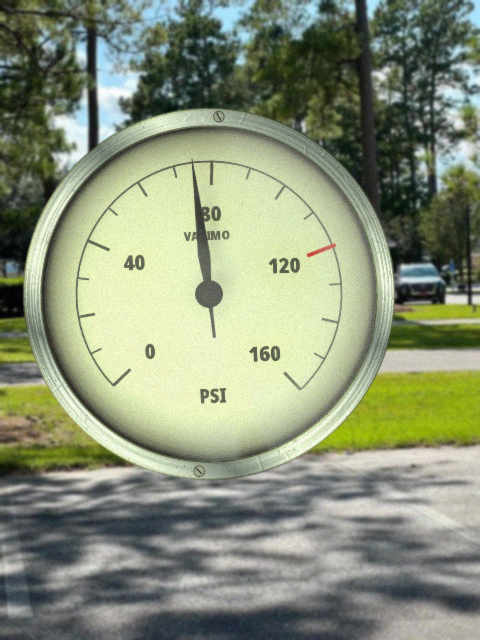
75 psi
